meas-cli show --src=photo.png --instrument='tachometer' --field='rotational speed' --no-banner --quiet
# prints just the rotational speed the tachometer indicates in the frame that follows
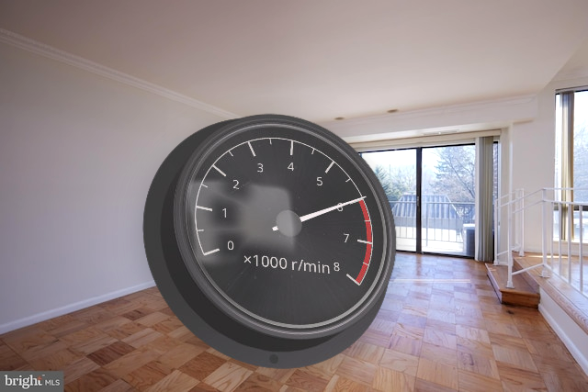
6000 rpm
